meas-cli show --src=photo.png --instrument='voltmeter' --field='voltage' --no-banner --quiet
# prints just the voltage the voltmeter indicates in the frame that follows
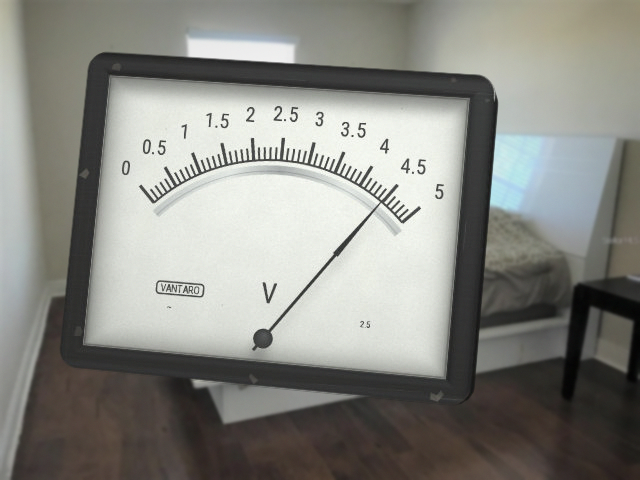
4.5 V
